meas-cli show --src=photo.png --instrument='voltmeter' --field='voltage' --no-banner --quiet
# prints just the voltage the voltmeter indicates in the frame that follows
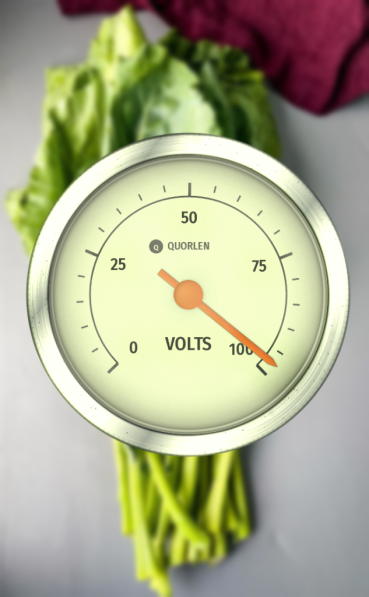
97.5 V
